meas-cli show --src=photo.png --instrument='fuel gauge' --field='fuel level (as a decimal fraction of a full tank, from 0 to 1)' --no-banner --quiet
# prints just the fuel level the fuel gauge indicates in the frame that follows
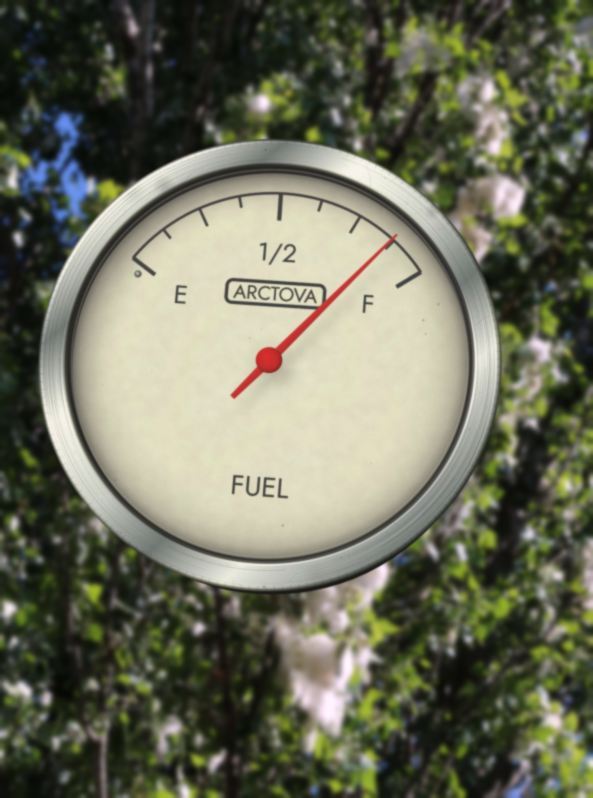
0.875
